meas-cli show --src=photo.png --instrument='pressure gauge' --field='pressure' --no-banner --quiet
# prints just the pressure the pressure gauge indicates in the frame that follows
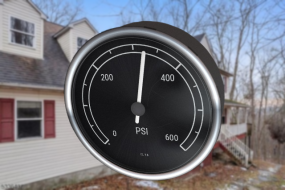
325 psi
